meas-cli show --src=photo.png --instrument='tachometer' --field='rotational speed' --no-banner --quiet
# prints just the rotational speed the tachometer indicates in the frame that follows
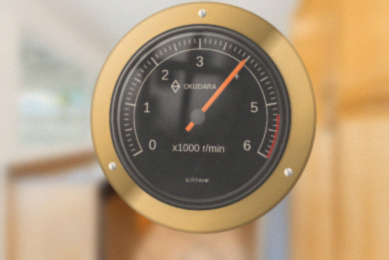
4000 rpm
